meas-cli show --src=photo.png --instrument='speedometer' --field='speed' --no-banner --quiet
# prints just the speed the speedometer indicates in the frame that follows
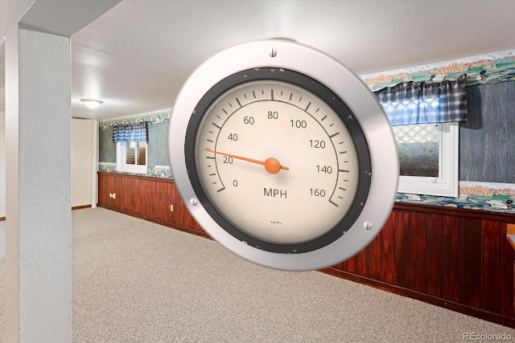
25 mph
